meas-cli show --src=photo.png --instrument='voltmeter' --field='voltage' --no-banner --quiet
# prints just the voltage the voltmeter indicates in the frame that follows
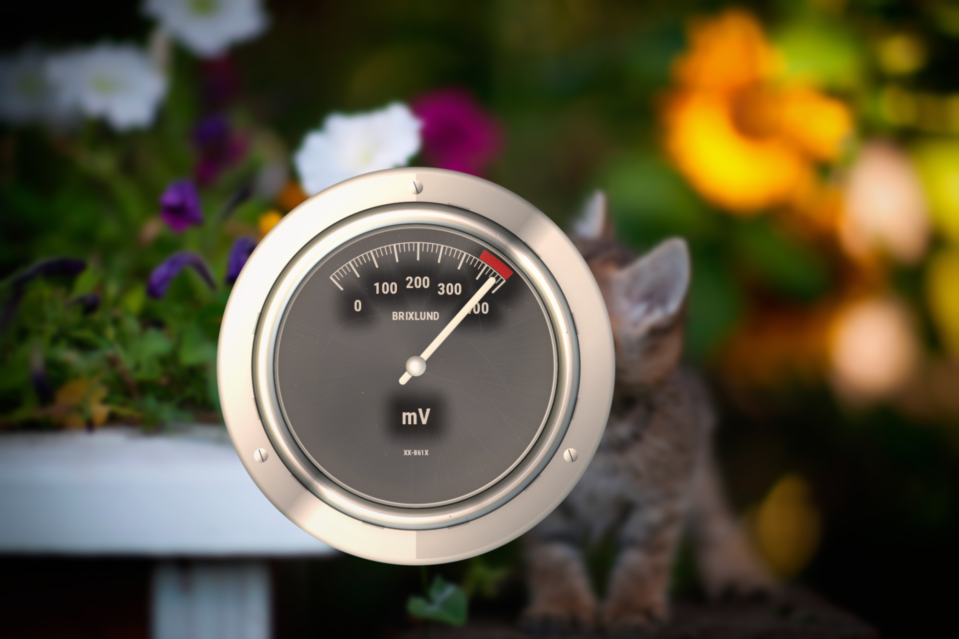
380 mV
